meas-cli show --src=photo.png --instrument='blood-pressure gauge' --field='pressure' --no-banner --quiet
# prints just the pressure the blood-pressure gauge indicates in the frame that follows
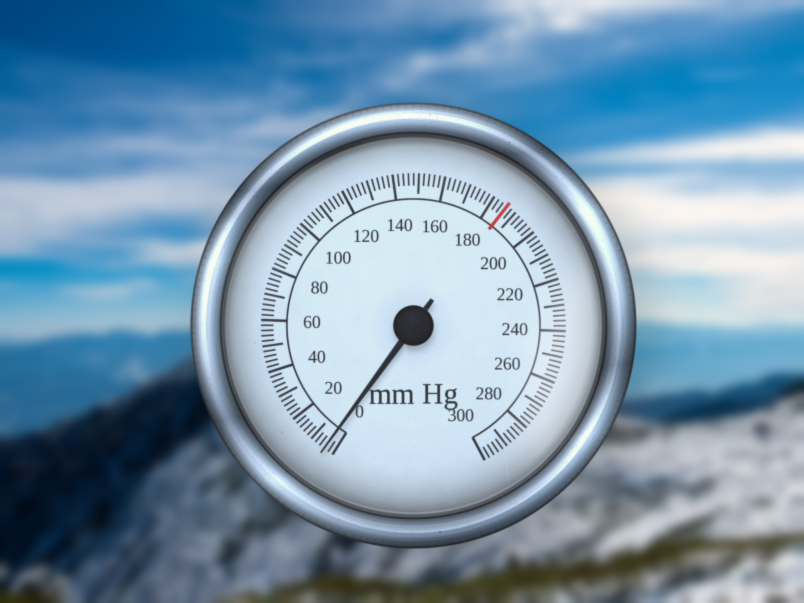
4 mmHg
